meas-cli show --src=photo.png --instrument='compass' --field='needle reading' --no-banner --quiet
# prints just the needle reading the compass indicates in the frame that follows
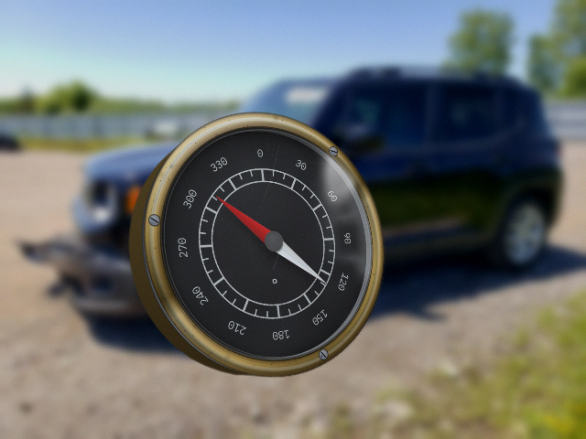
310 °
